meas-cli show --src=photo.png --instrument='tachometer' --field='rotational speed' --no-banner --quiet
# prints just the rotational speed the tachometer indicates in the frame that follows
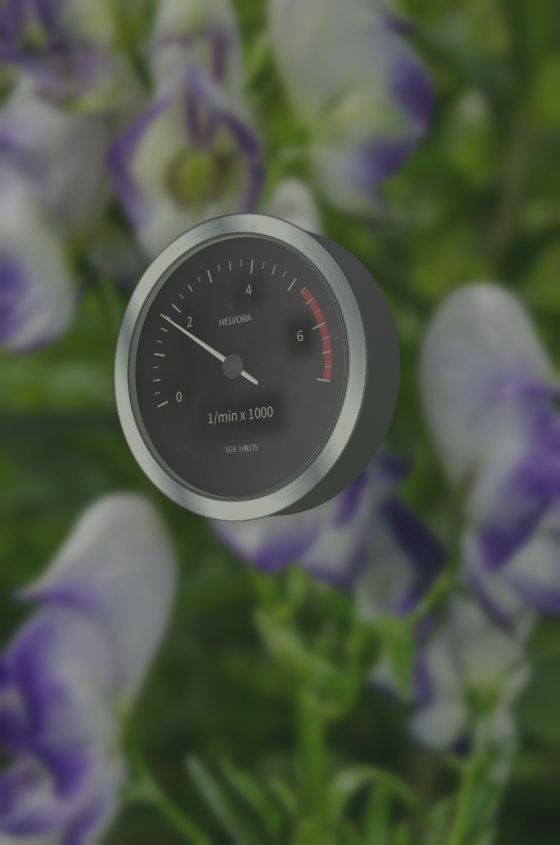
1750 rpm
